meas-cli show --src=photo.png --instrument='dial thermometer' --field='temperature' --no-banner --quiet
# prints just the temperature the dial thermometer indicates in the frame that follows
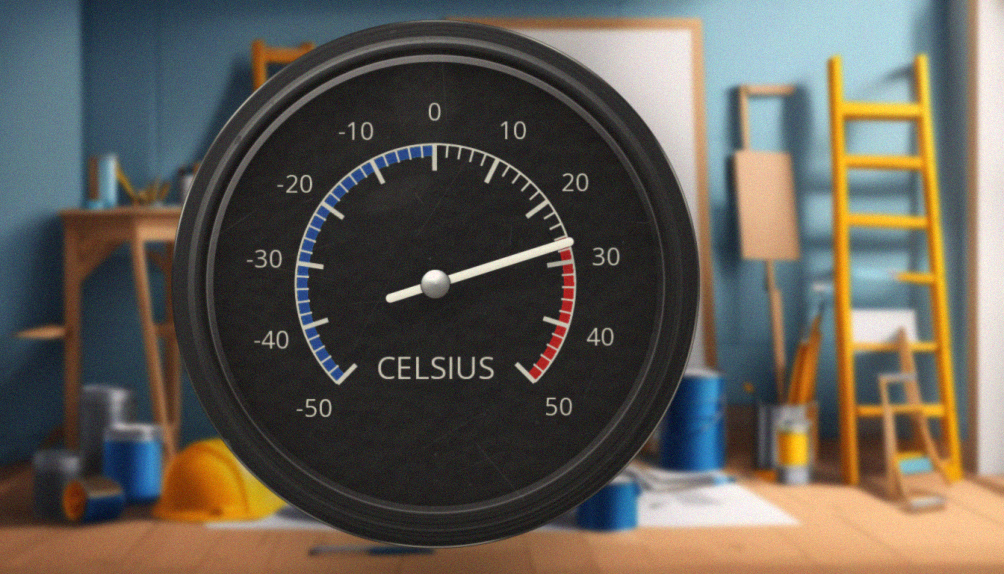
27 °C
